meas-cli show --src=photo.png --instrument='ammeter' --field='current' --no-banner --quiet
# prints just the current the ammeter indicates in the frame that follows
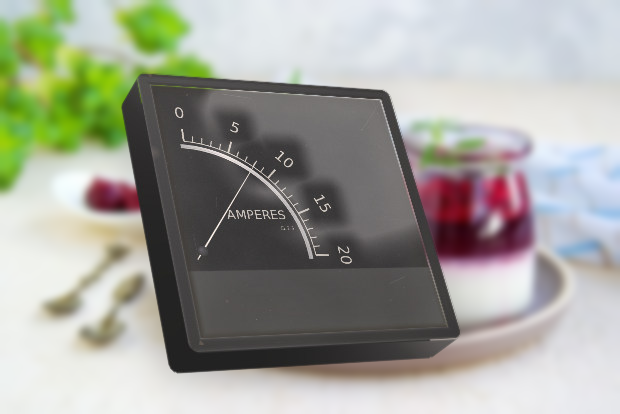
8 A
